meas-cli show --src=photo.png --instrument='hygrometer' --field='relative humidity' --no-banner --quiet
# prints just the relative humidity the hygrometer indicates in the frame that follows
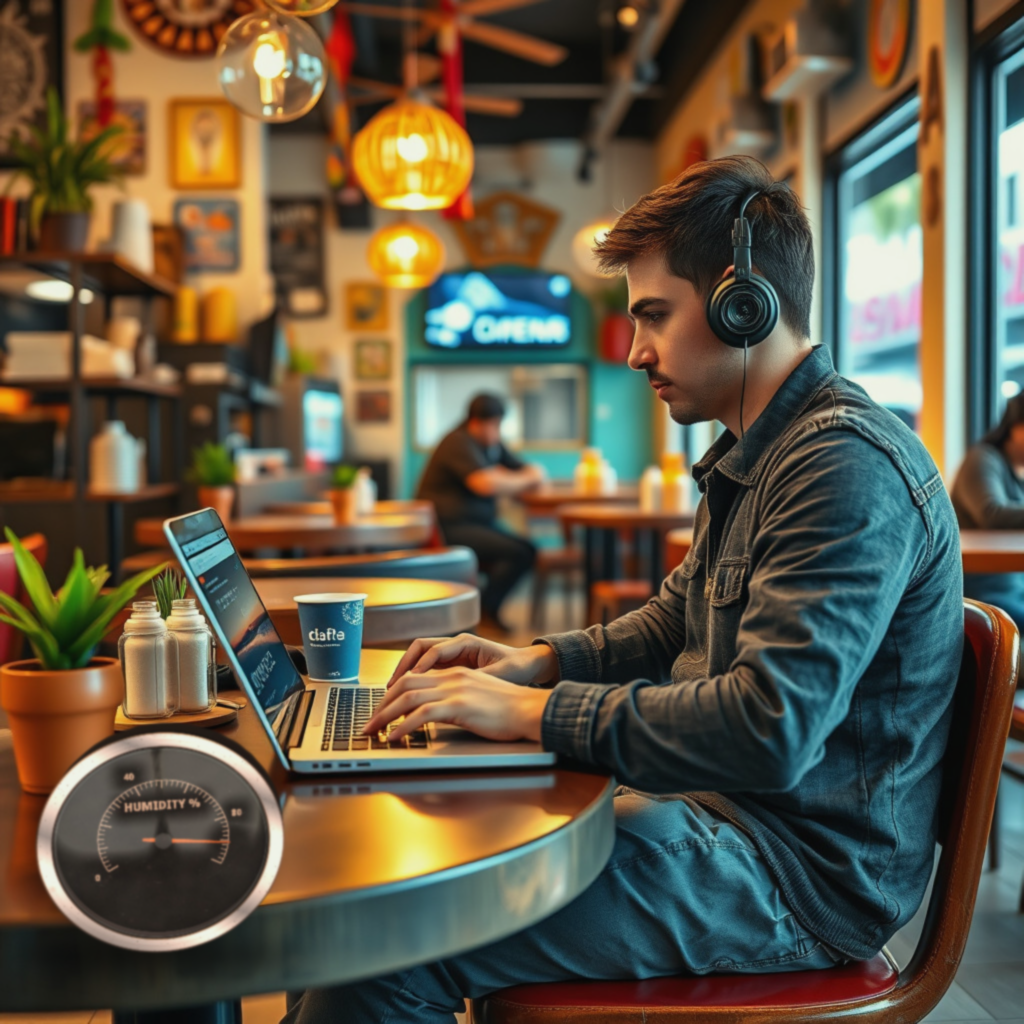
90 %
